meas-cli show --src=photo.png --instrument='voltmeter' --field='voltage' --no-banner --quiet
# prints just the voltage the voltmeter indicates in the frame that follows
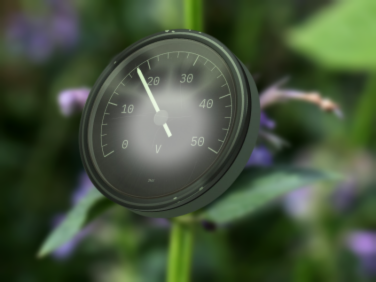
18 V
